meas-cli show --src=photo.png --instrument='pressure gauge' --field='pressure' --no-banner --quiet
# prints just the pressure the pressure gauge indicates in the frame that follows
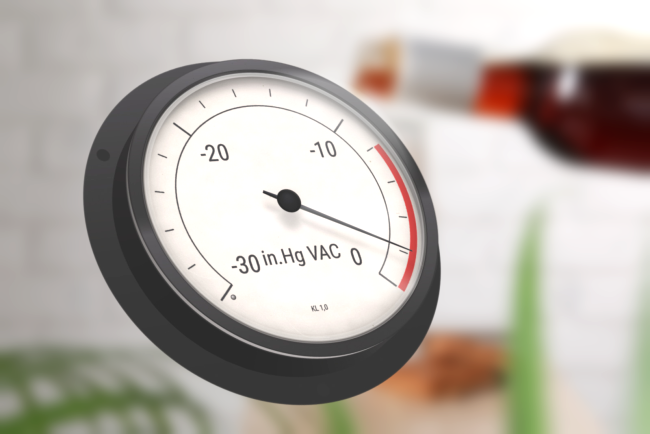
-2 inHg
